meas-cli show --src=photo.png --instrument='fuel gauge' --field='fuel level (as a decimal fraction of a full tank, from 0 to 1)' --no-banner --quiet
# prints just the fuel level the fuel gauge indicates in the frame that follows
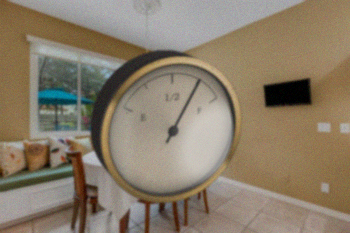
0.75
